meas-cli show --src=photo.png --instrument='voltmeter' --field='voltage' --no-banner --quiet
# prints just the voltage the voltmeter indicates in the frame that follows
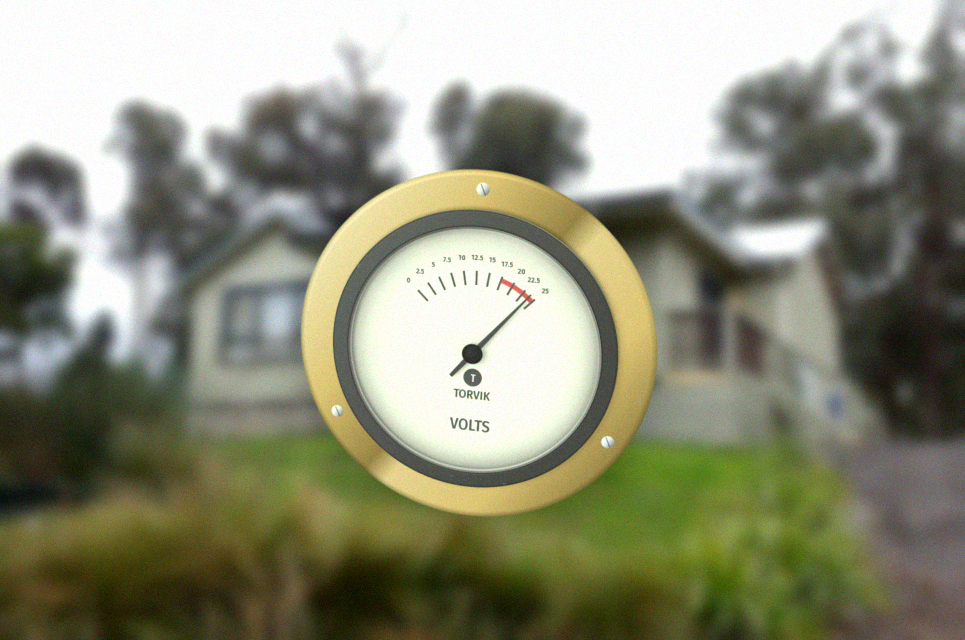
23.75 V
